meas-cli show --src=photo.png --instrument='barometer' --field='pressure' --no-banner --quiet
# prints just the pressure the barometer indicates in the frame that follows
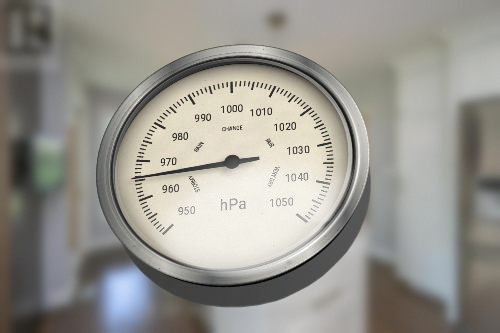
965 hPa
